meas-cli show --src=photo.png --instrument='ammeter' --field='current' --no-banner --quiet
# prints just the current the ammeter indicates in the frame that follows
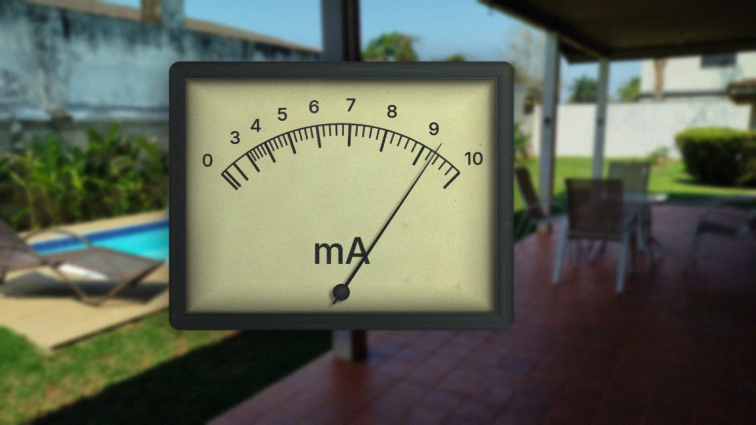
9.3 mA
